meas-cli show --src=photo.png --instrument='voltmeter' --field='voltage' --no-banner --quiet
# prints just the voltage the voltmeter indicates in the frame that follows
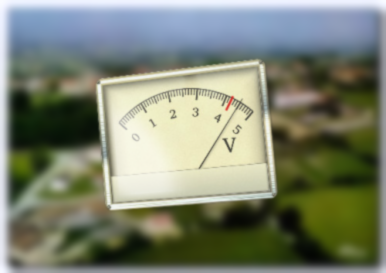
4.5 V
